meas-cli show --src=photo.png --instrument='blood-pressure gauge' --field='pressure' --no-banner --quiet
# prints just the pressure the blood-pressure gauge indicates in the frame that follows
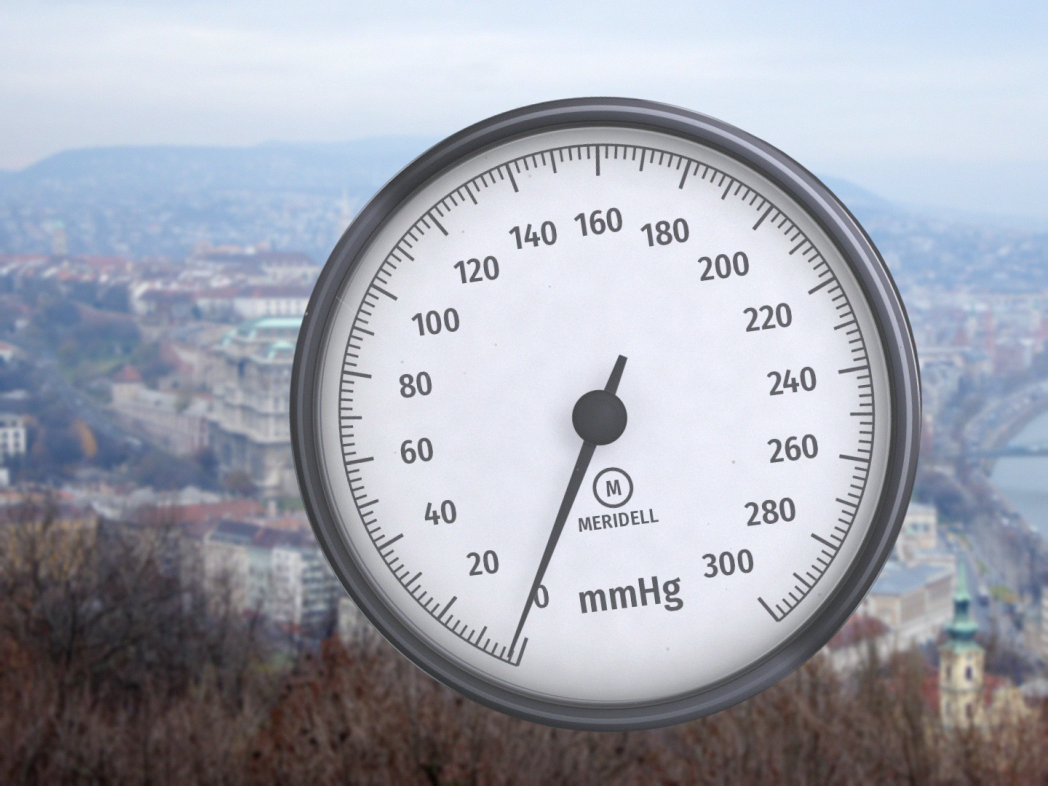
2 mmHg
